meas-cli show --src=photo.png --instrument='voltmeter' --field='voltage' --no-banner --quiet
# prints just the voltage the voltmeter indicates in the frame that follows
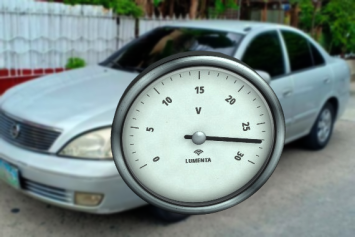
27 V
